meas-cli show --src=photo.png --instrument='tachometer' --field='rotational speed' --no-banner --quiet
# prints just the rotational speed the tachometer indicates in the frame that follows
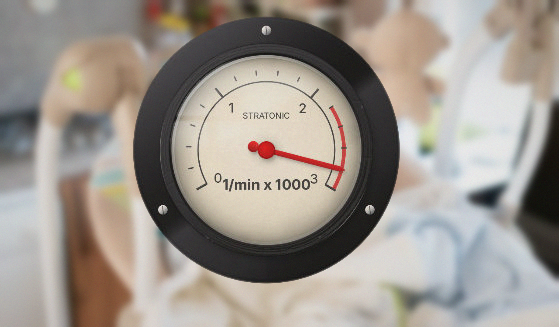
2800 rpm
